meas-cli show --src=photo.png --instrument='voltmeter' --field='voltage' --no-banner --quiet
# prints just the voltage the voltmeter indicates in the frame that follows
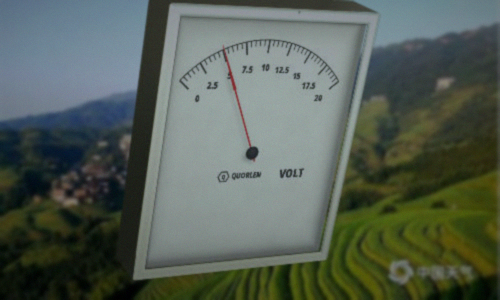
5 V
